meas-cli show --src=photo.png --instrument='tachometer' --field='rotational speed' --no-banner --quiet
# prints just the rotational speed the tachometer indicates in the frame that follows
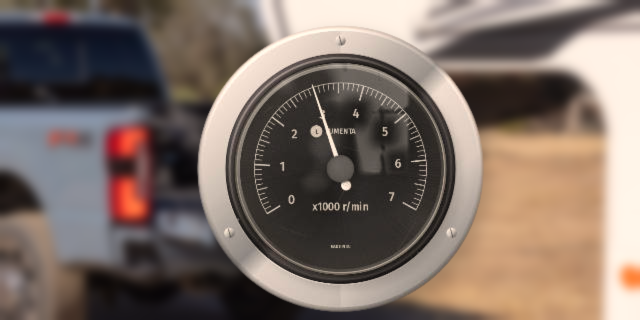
3000 rpm
